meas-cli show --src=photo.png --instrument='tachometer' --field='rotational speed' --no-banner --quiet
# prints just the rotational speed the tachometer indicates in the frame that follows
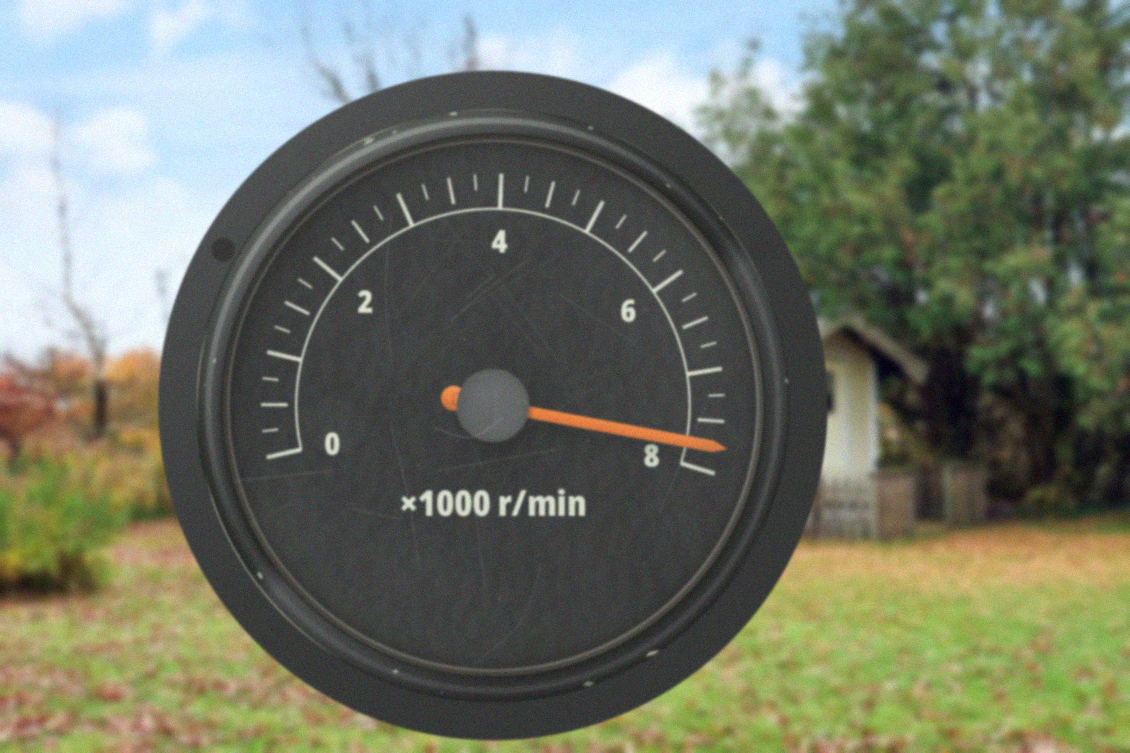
7750 rpm
